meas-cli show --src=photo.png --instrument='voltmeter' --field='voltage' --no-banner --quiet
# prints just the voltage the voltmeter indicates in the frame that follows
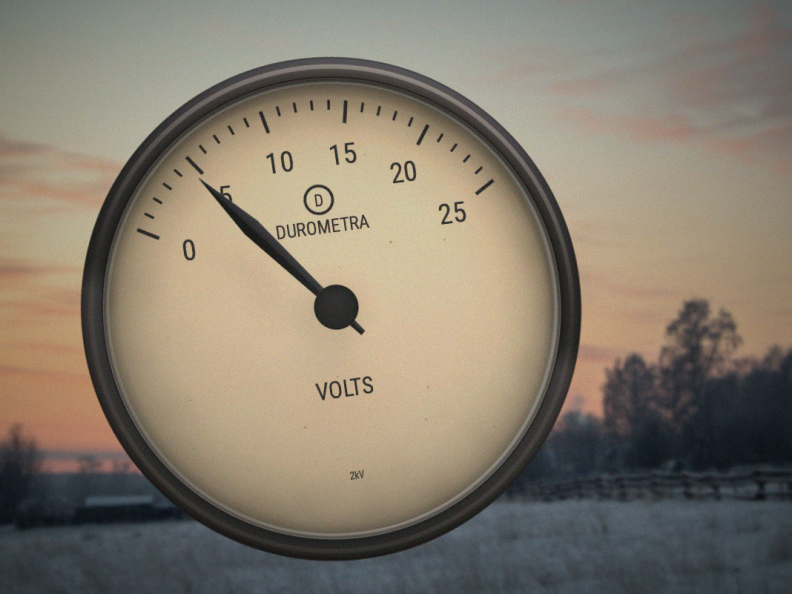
4.5 V
